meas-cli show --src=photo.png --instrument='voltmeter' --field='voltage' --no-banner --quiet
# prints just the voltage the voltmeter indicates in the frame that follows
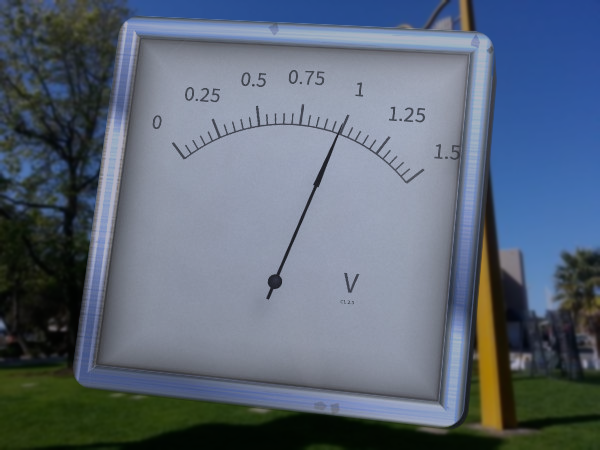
1 V
